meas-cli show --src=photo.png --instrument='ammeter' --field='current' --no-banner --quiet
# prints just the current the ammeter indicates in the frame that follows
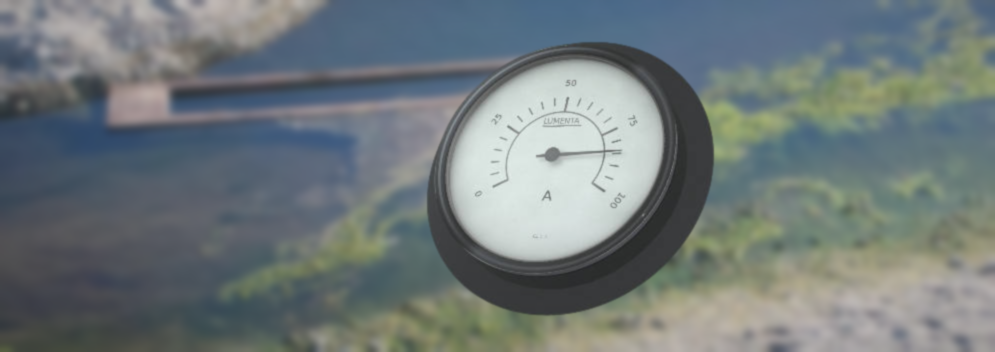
85 A
